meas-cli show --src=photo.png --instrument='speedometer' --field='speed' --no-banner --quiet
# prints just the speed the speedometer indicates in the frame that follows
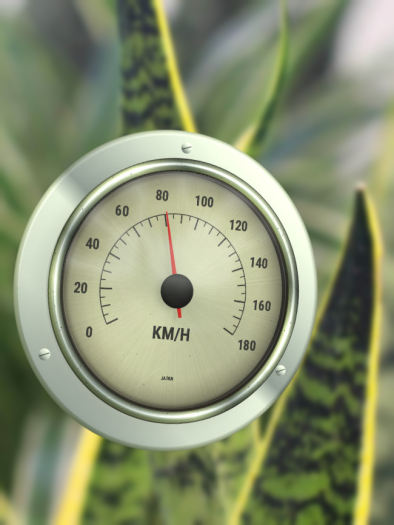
80 km/h
